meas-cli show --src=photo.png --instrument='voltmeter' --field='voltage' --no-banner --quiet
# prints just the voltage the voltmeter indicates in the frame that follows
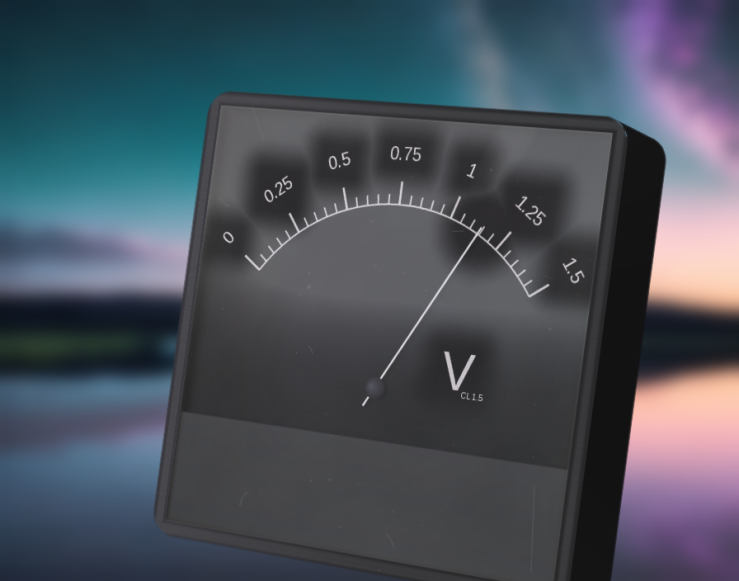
1.15 V
